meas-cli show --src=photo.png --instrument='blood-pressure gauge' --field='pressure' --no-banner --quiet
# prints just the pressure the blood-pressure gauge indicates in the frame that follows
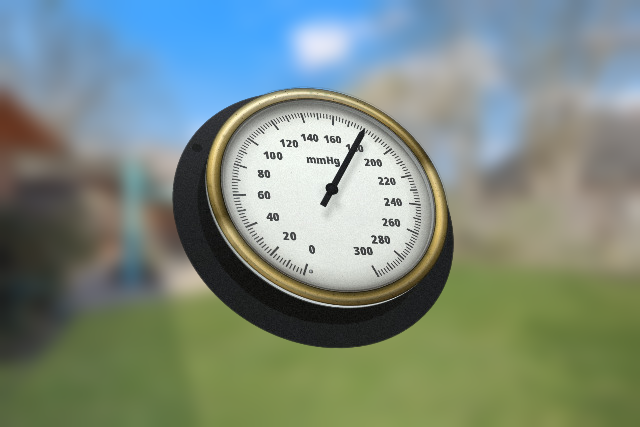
180 mmHg
